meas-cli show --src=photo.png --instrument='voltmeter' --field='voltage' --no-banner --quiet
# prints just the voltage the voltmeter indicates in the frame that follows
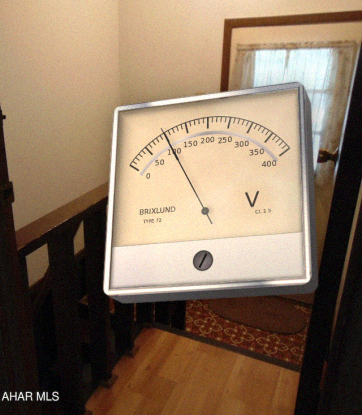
100 V
